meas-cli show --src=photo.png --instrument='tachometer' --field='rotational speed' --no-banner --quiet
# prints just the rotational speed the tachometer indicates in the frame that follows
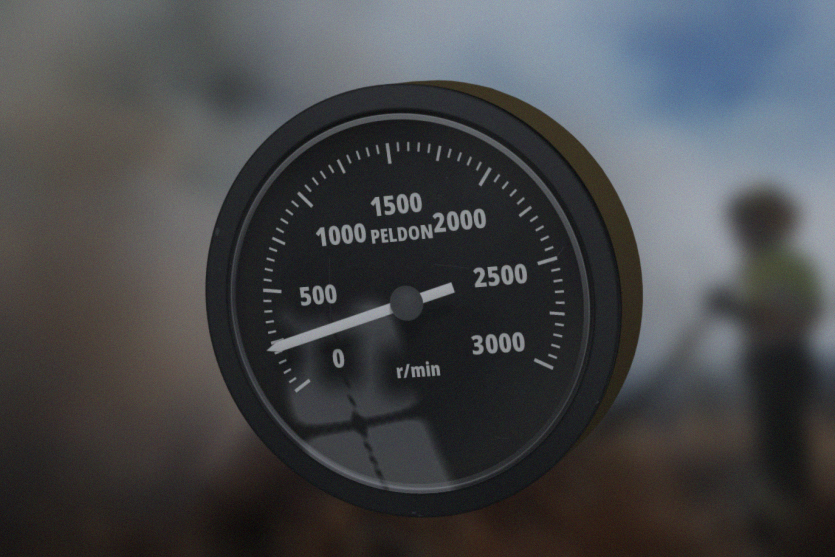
225 rpm
